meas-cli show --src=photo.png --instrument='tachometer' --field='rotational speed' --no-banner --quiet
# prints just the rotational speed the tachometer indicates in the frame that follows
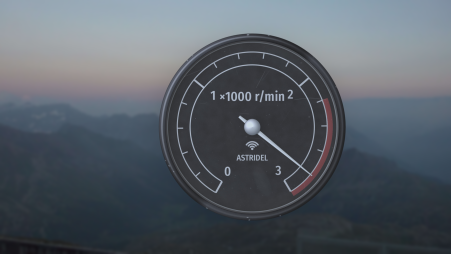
2800 rpm
